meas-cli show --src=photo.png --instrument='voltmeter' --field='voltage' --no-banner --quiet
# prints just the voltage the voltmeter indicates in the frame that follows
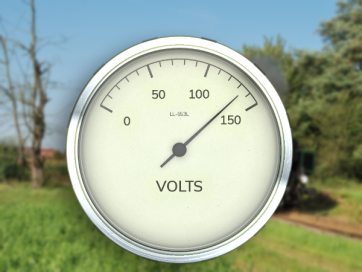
135 V
